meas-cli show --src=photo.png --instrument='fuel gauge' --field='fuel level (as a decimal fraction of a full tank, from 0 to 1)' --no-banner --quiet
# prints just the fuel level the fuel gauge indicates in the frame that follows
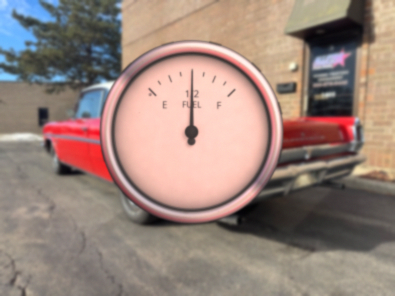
0.5
